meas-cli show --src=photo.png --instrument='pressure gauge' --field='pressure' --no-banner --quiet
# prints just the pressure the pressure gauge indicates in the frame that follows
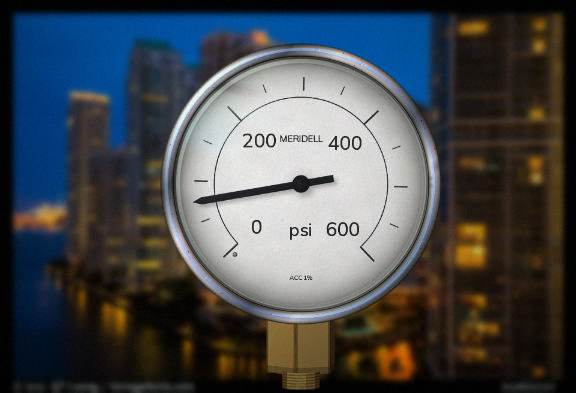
75 psi
